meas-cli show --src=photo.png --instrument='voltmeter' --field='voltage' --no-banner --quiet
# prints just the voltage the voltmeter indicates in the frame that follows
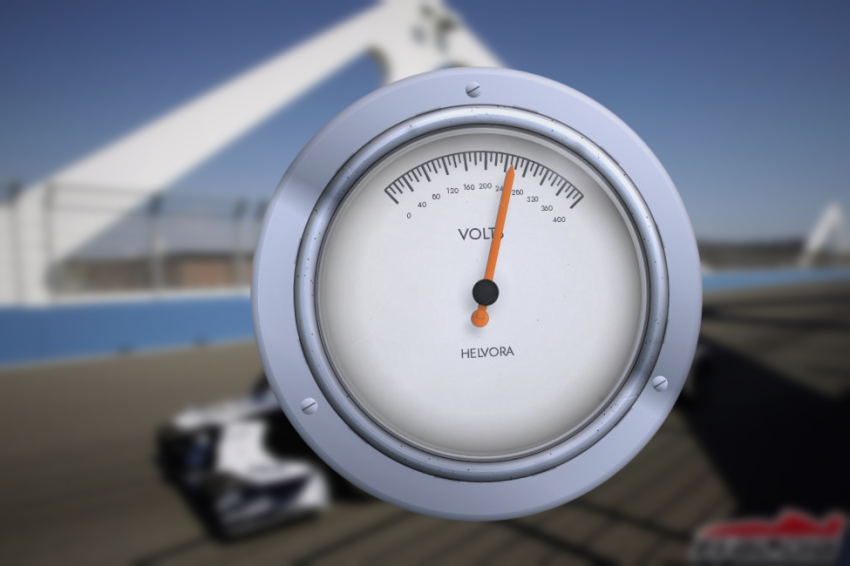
250 V
